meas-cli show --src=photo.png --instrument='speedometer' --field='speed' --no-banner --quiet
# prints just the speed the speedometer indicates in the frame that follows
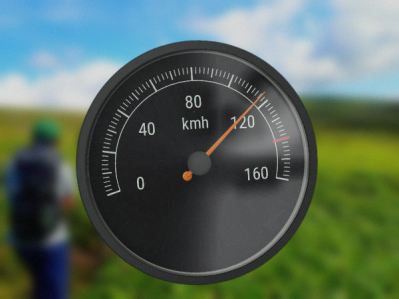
116 km/h
